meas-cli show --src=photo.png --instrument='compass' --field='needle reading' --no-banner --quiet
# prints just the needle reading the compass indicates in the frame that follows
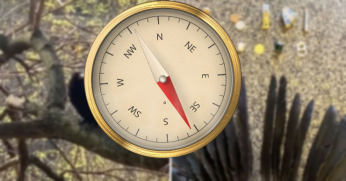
155 °
